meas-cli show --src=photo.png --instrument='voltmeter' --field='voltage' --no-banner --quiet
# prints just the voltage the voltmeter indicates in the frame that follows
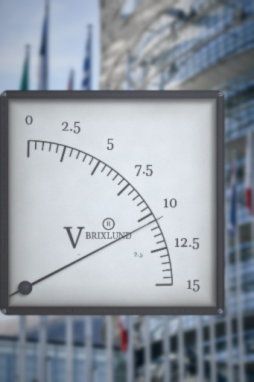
10.5 V
